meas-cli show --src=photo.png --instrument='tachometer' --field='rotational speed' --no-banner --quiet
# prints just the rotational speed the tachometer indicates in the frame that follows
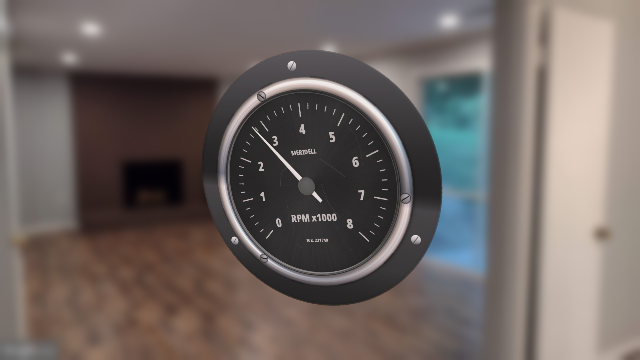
2800 rpm
